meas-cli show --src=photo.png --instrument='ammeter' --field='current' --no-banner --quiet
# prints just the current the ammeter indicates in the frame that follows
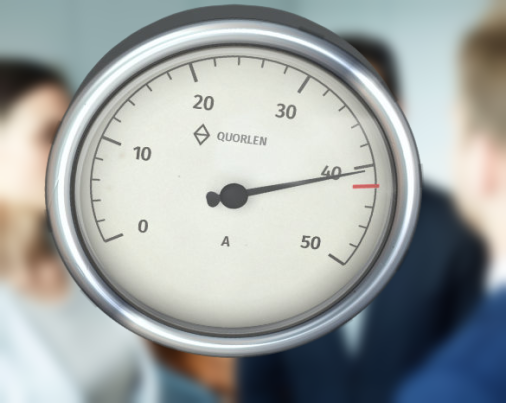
40 A
